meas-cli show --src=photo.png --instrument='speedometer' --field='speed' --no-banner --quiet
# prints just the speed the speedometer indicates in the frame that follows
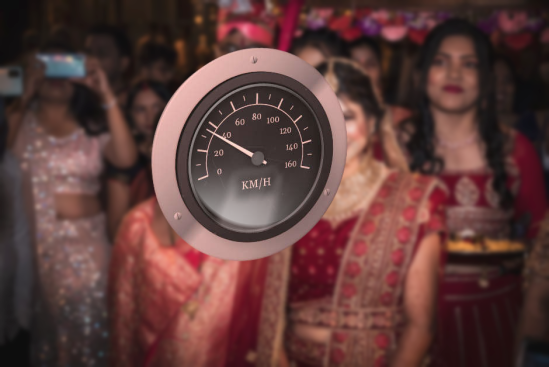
35 km/h
